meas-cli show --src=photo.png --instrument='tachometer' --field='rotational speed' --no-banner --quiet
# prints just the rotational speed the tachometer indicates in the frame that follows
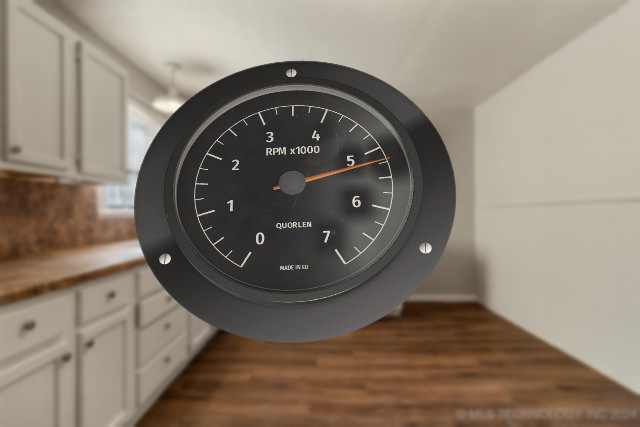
5250 rpm
